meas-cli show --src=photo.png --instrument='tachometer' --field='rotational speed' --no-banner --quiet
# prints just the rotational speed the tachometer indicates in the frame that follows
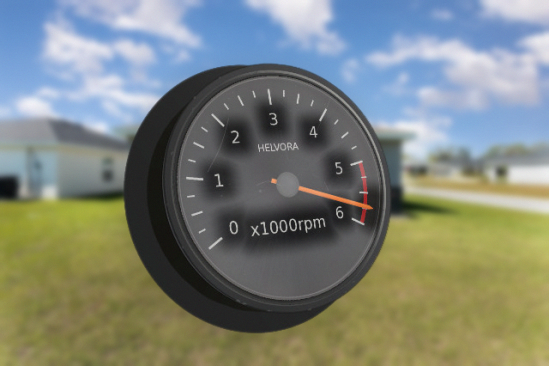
5750 rpm
